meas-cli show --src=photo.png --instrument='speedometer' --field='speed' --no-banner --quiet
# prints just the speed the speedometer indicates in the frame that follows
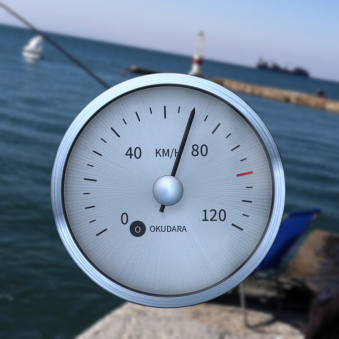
70 km/h
